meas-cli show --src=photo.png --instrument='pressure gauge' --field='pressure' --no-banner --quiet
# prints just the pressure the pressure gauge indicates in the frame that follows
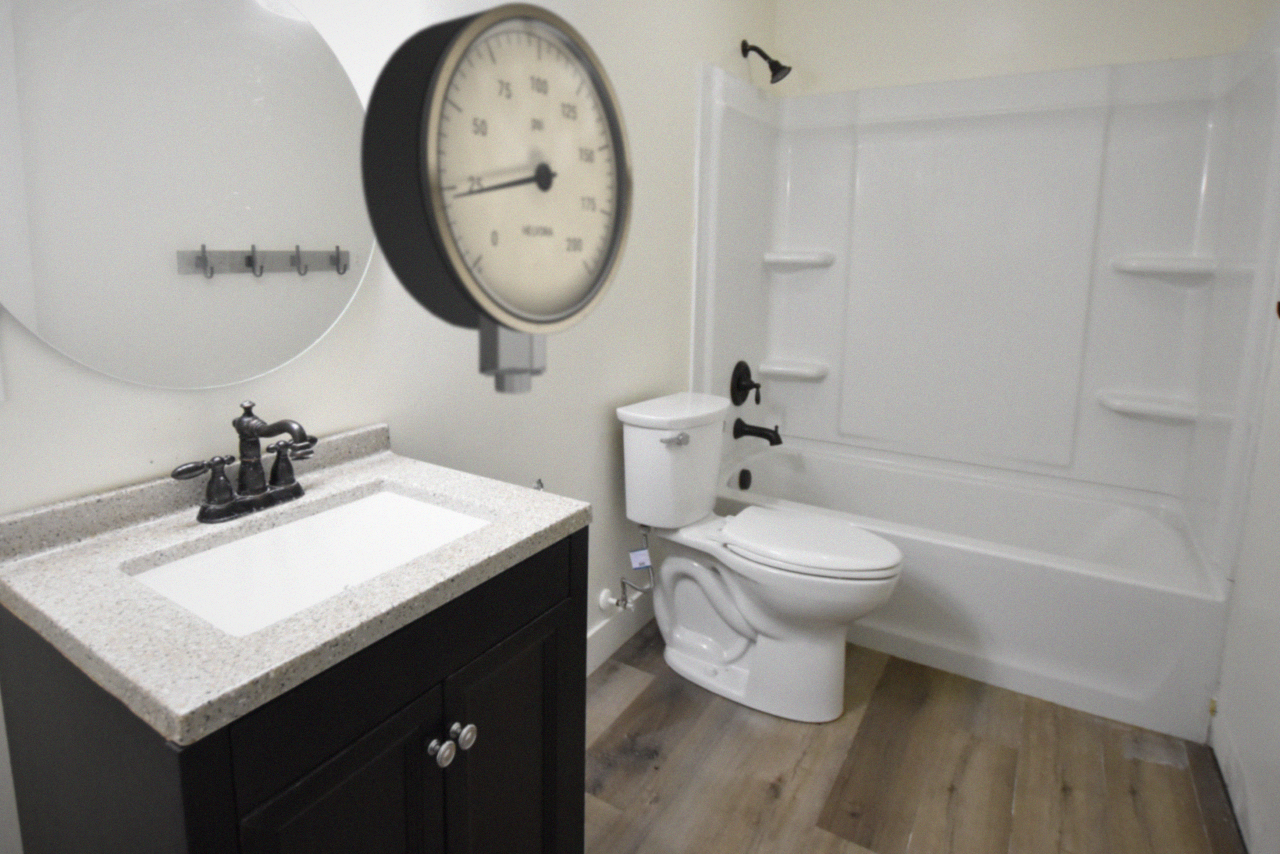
22.5 psi
